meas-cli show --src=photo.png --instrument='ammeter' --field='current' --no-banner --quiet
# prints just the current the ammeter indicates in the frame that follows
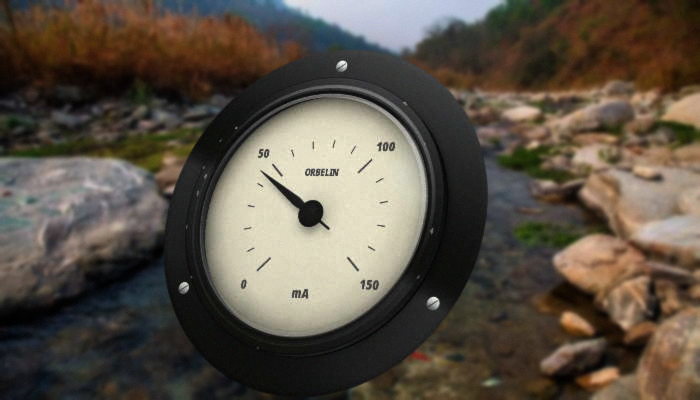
45 mA
